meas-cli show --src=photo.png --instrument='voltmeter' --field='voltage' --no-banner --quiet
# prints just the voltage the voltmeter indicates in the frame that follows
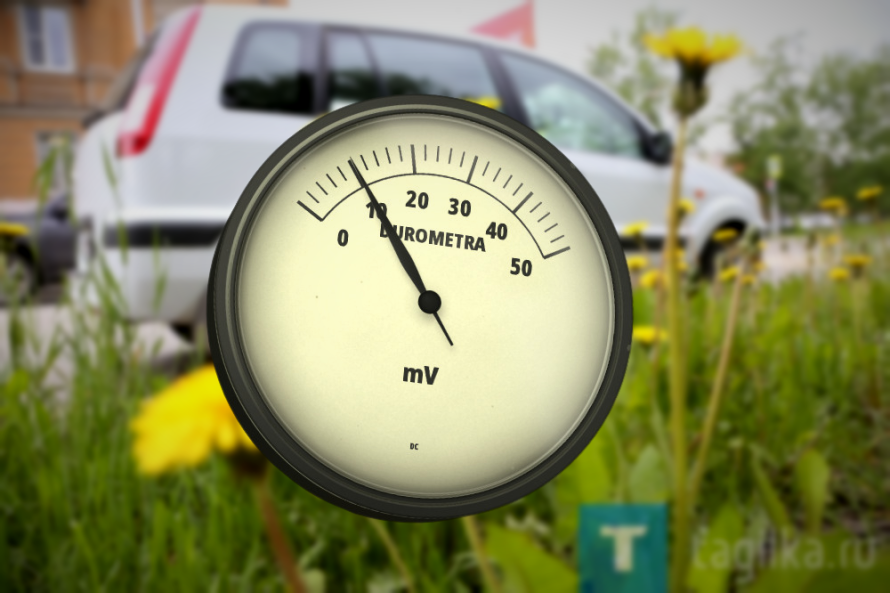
10 mV
